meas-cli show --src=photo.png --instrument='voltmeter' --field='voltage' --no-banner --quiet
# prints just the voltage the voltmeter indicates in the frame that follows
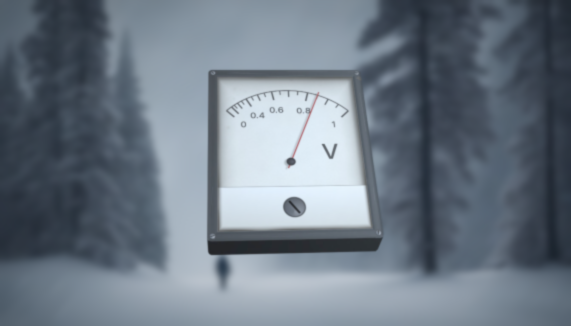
0.85 V
